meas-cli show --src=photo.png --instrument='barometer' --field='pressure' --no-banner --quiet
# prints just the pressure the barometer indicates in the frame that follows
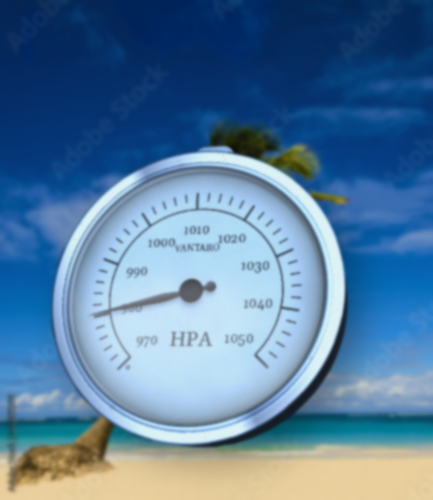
980 hPa
